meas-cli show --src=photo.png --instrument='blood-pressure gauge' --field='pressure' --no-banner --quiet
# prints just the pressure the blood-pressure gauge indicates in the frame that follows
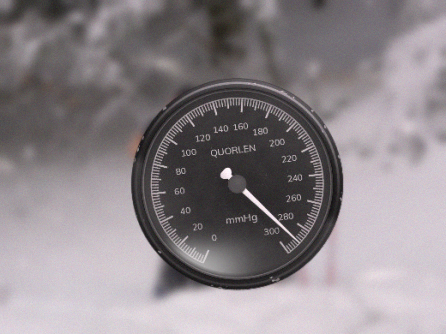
290 mmHg
